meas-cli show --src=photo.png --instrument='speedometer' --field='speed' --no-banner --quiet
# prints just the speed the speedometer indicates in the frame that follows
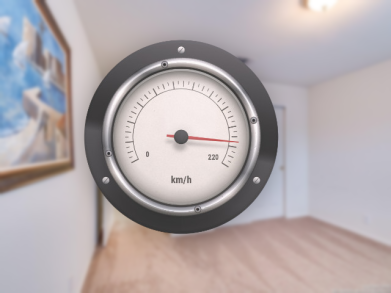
195 km/h
